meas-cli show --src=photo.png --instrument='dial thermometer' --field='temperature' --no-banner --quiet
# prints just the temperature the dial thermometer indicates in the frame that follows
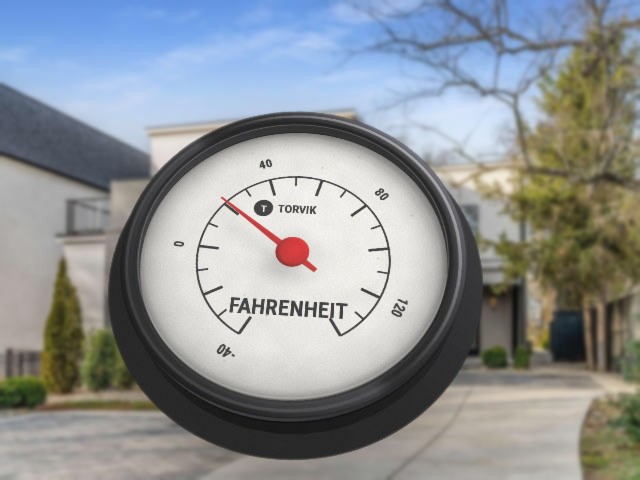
20 °F
